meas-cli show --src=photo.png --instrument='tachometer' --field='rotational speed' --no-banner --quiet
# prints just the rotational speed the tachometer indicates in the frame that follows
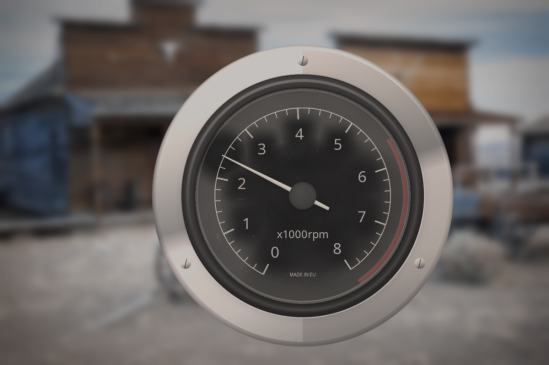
2400 rpm
